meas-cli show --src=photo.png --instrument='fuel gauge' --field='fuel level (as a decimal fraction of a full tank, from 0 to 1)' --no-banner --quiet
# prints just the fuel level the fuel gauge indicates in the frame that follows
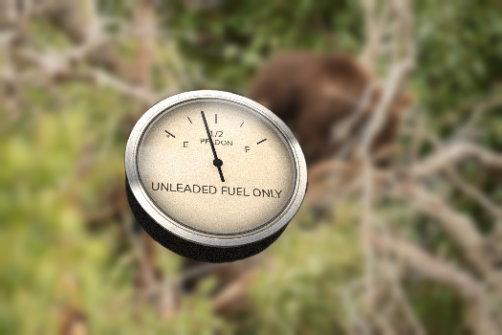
0.375
